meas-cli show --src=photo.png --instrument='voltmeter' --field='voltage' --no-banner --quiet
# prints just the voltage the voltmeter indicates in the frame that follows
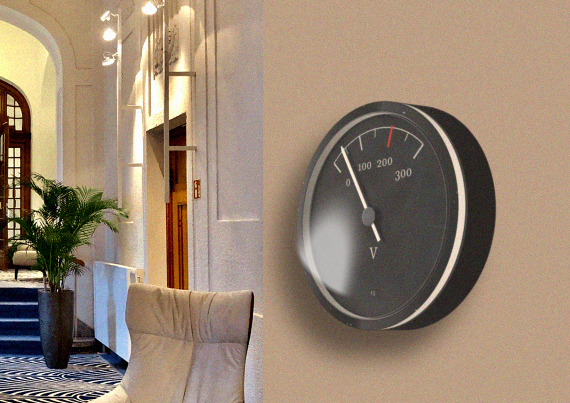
50 V
